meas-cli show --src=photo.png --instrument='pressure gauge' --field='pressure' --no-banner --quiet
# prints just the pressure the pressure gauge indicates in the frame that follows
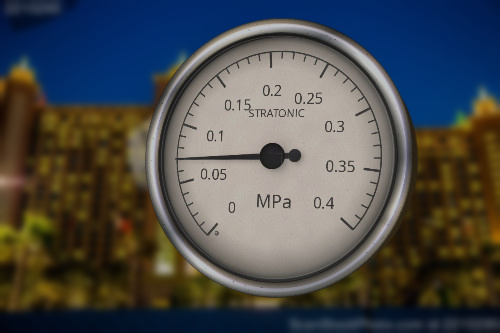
0.07 MPa
